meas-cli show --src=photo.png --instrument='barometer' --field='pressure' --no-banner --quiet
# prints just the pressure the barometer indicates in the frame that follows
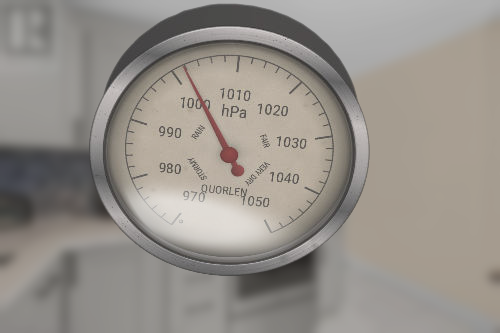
1002 hPa
